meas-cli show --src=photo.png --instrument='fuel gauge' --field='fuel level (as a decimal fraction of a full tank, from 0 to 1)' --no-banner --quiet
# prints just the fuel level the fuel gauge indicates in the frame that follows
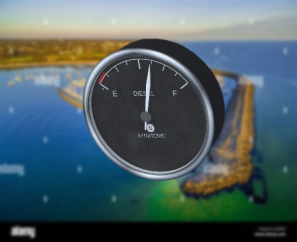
0.625
